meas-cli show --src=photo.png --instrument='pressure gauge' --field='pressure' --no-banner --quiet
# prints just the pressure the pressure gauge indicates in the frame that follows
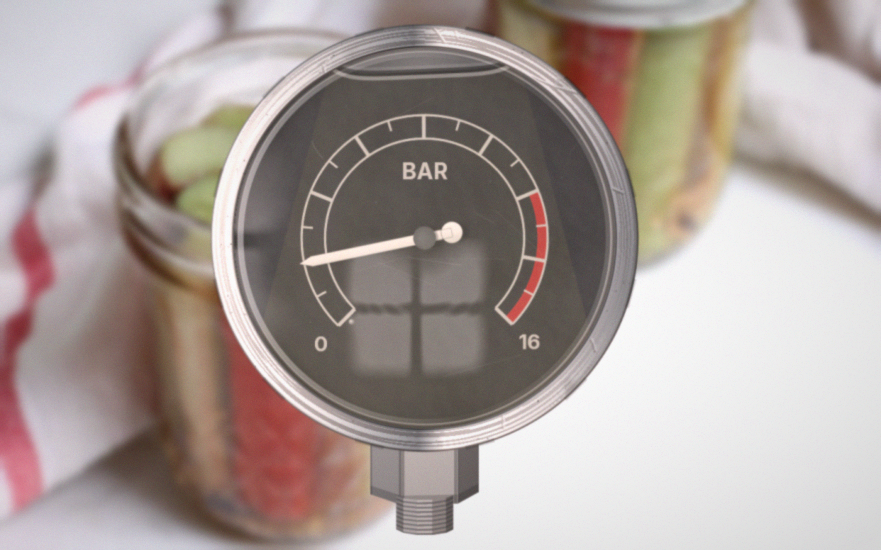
2 bar
